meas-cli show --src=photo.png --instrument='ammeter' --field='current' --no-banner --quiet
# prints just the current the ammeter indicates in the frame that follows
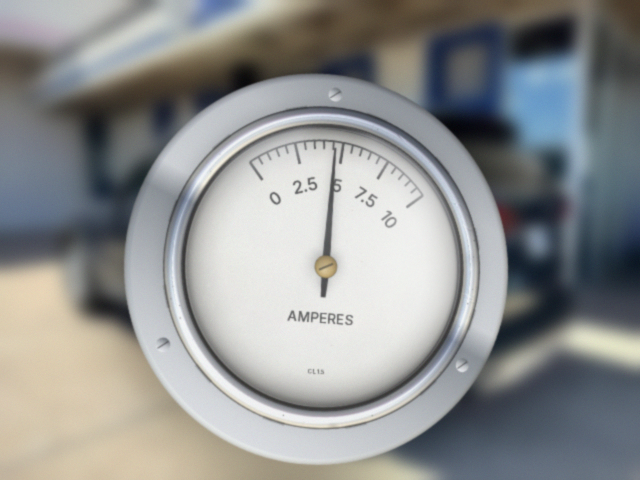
4.5 A
